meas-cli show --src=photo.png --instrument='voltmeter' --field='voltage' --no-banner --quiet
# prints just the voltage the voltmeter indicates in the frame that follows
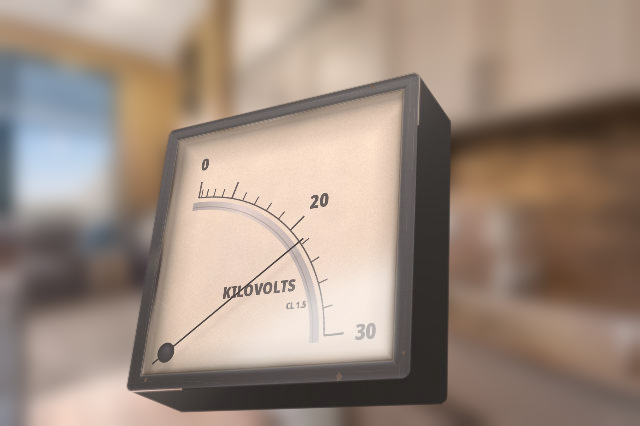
22 kV
